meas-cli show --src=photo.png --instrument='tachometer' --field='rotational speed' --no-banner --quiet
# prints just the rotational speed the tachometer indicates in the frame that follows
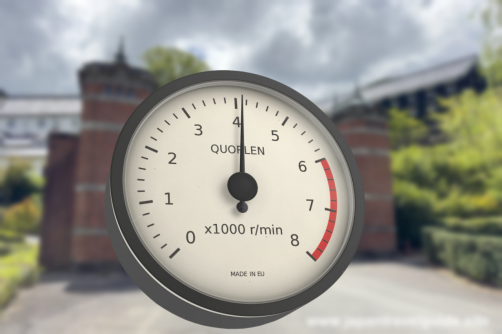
4100 rpm
